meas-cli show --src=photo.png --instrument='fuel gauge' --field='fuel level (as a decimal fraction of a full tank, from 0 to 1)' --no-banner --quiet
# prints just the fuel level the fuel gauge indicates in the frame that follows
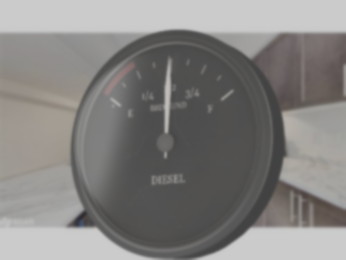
0.5
